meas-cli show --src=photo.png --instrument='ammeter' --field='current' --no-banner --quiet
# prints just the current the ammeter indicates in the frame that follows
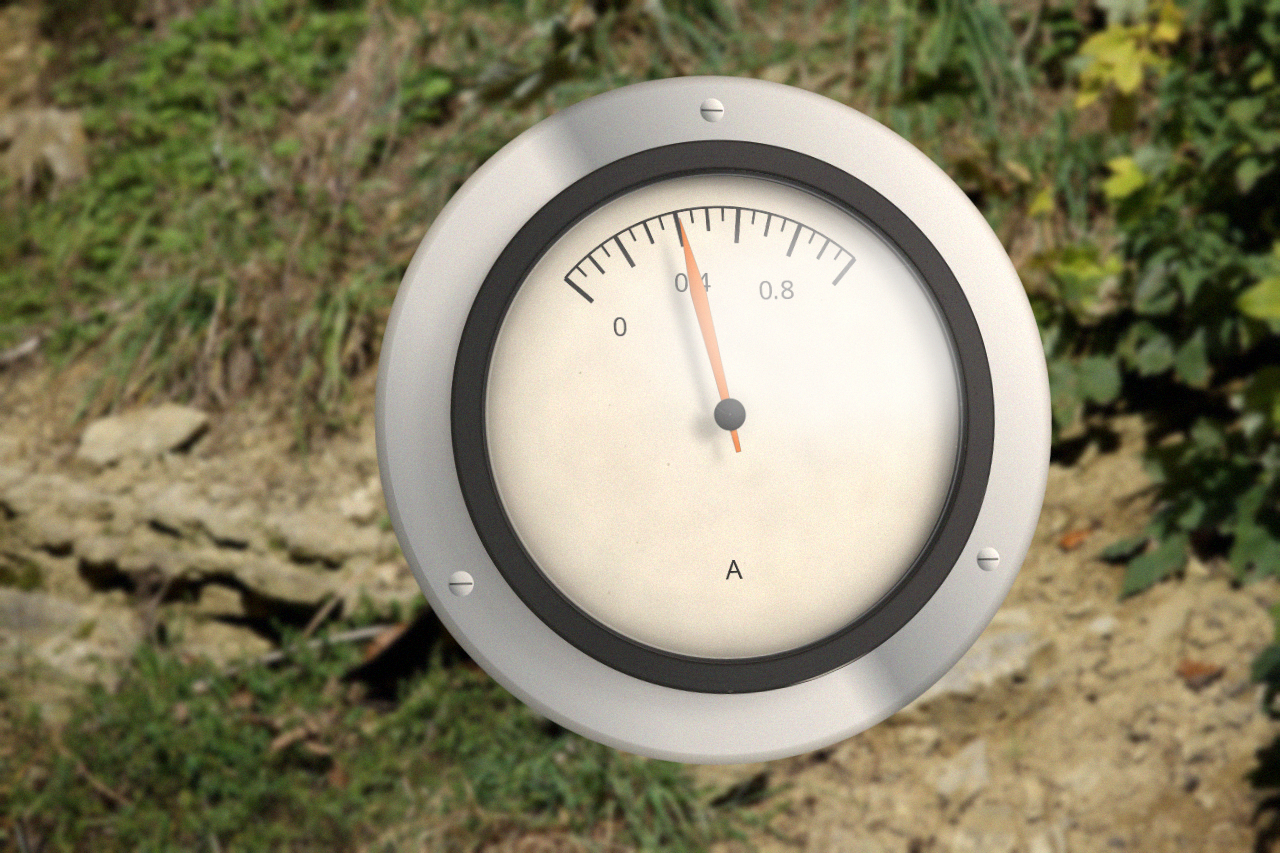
0.4 A
